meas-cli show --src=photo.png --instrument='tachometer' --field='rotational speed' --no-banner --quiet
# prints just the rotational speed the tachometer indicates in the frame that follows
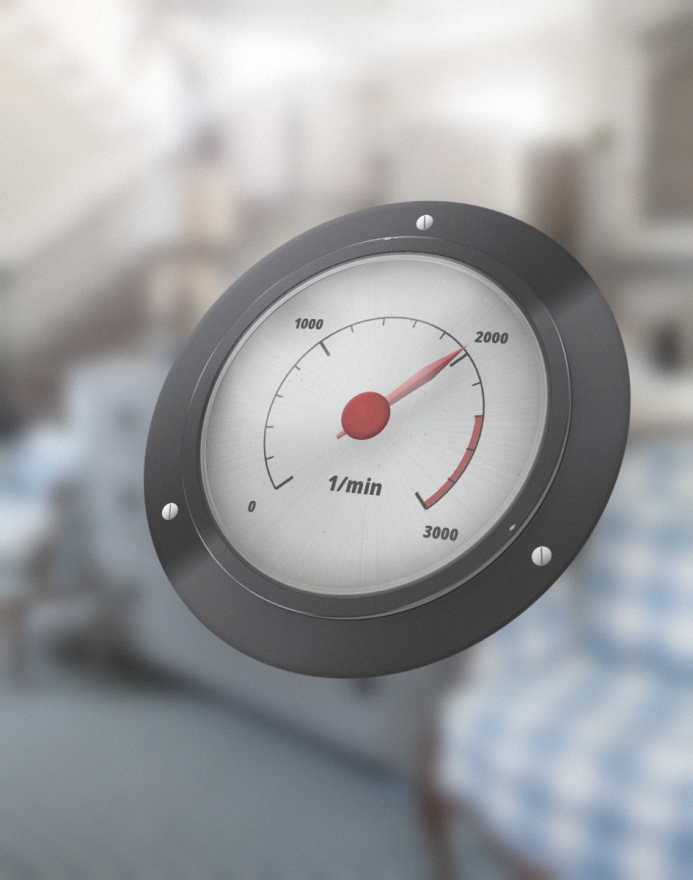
2000 rpm
